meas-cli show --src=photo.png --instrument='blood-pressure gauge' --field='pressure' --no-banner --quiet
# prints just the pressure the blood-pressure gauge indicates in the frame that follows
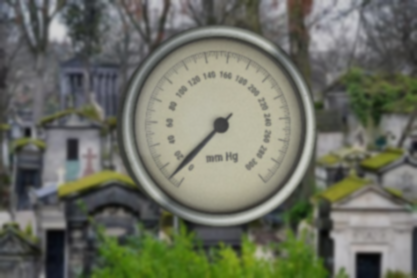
10 mmHg
